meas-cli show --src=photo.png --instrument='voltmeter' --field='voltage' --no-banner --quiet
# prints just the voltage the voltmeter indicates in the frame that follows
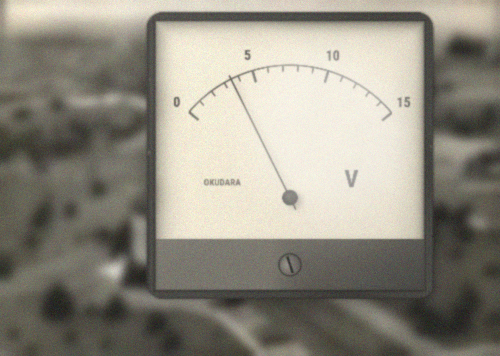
3.5 V
